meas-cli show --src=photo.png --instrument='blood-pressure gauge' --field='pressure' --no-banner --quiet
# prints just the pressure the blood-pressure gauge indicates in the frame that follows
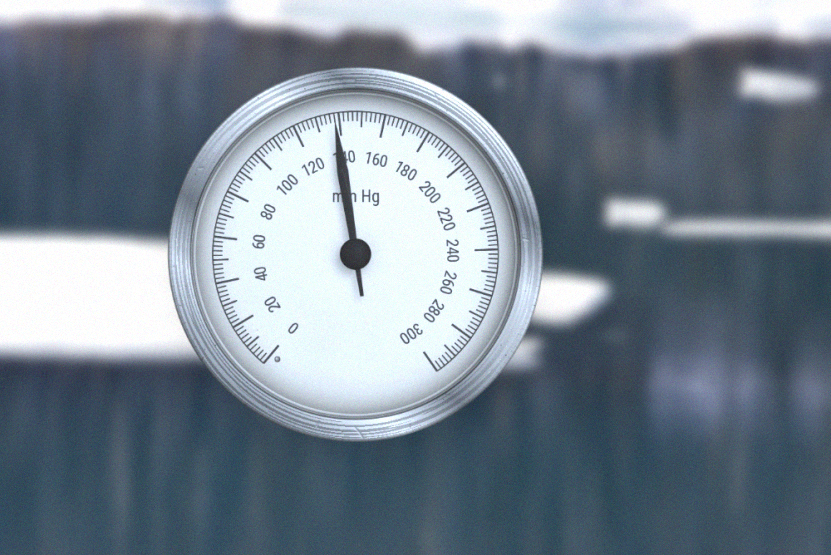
138 mmHg
